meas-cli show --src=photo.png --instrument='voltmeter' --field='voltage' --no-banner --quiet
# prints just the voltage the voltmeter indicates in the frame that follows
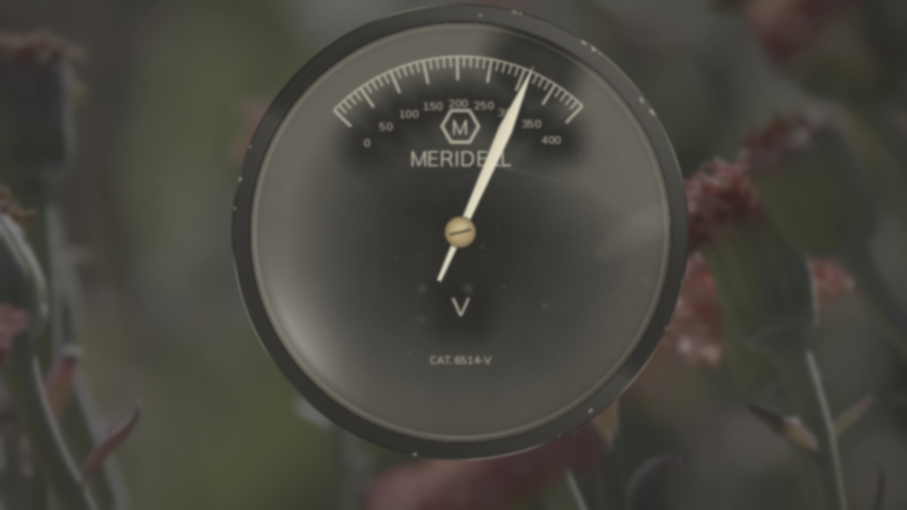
310 V
